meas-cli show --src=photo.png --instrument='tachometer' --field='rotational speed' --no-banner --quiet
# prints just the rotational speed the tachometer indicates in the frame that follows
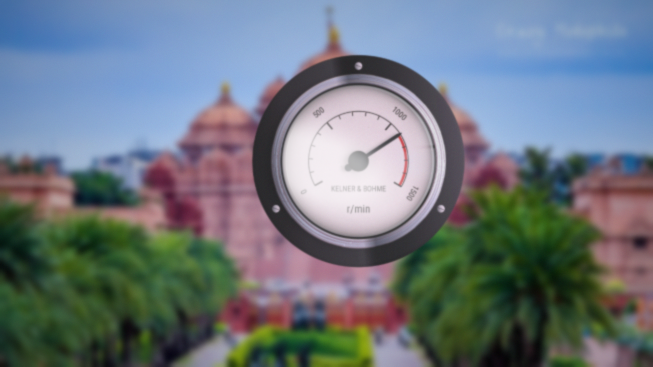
1100 rpm
